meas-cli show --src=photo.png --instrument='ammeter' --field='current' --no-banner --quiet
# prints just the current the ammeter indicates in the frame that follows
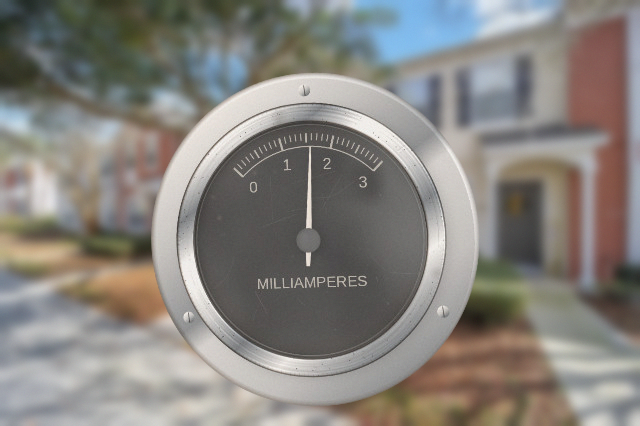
1.6 mA
